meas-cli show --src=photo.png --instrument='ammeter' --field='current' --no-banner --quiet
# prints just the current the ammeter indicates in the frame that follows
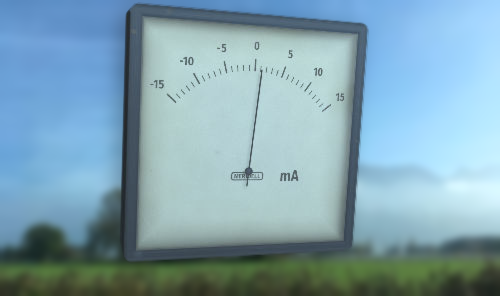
1 mA
